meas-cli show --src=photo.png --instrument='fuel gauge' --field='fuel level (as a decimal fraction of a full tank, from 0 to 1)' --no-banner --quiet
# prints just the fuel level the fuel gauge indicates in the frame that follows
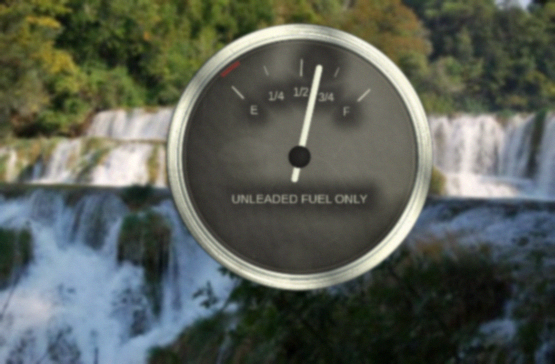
0.625
